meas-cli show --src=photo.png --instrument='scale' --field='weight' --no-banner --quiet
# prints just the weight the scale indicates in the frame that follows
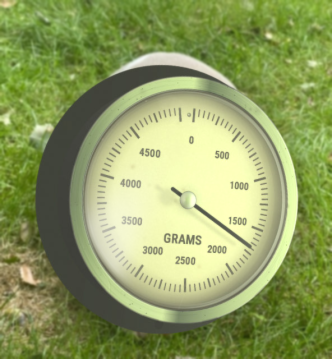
1700 g
